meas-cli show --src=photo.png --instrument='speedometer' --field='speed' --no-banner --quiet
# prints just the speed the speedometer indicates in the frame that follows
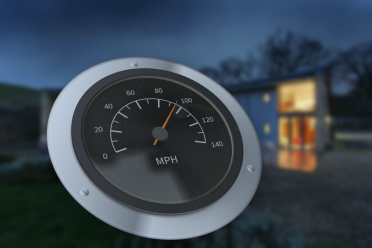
95 mph
